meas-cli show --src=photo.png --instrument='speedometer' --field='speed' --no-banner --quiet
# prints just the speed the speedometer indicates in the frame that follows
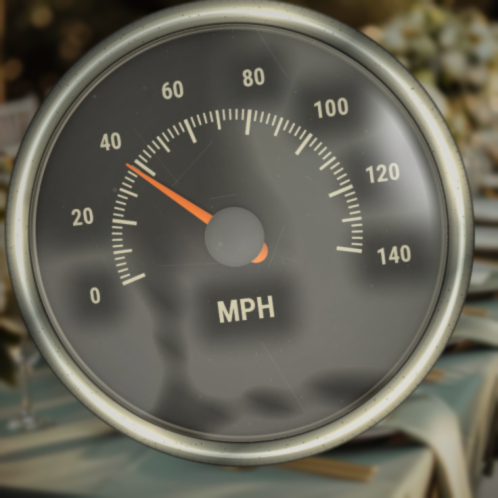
38 mph
